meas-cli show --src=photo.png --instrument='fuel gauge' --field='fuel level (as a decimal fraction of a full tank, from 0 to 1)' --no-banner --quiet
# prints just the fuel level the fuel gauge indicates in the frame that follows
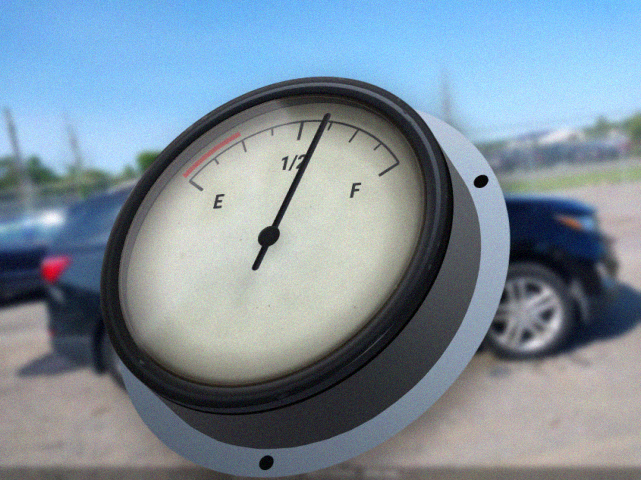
0.625
